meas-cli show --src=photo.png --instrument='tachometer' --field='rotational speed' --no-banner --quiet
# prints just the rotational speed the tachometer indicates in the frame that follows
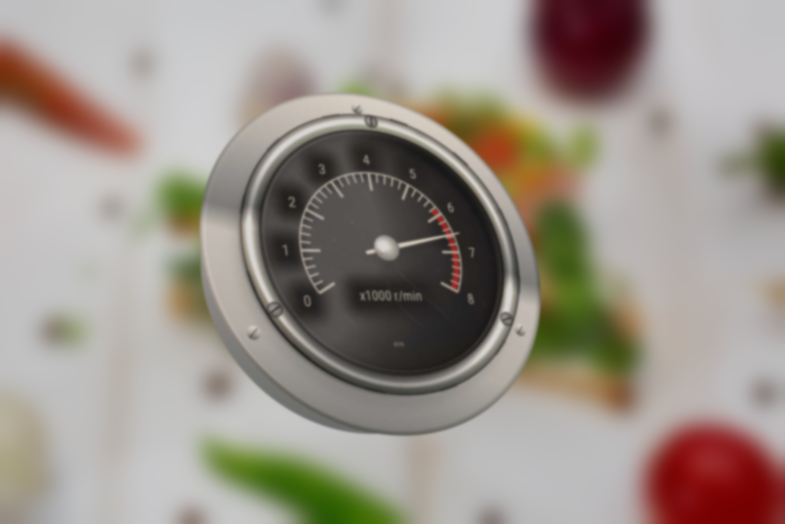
6600 rpm
